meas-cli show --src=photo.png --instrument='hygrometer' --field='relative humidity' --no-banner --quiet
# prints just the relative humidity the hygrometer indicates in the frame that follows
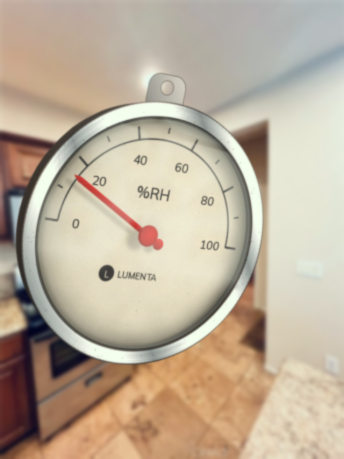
15 %
